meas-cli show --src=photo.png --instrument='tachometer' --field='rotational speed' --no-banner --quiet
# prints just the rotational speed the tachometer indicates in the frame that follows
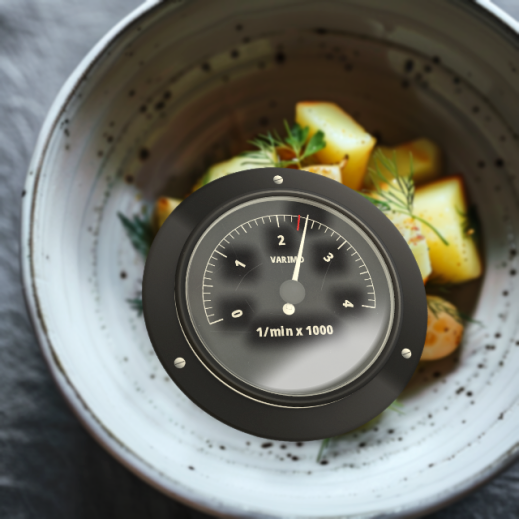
2400 rpm
